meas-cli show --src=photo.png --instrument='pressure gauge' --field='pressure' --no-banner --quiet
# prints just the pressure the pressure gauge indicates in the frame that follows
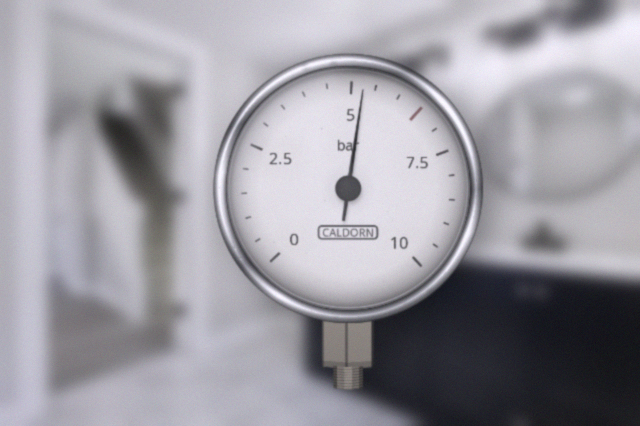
5.25 bar
